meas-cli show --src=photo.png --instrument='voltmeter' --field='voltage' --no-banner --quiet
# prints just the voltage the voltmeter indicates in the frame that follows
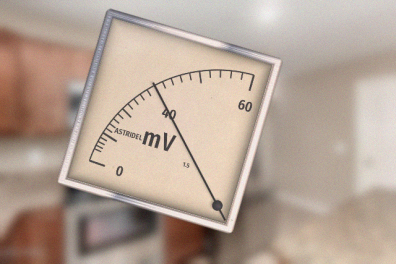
40 mV
